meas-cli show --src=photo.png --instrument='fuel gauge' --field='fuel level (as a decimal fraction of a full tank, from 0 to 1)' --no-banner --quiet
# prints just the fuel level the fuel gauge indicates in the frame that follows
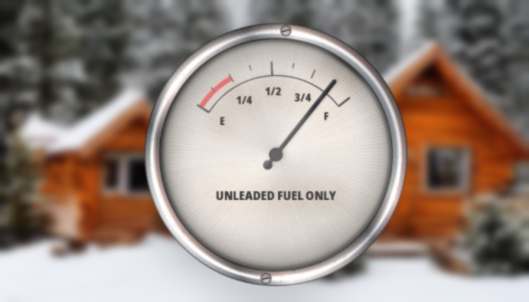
0.875
